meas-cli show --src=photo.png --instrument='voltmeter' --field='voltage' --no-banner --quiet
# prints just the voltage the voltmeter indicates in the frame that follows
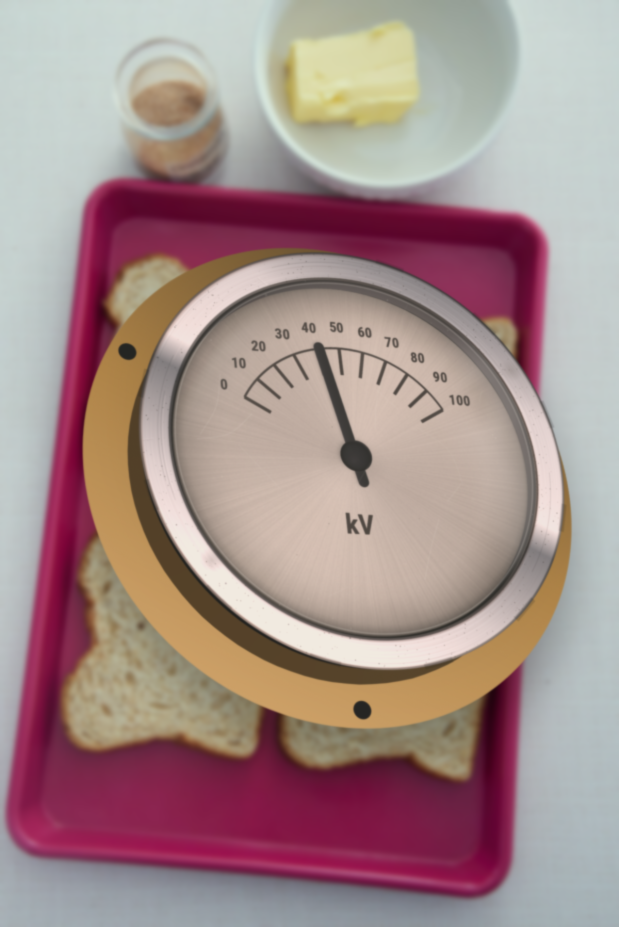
40 kV
